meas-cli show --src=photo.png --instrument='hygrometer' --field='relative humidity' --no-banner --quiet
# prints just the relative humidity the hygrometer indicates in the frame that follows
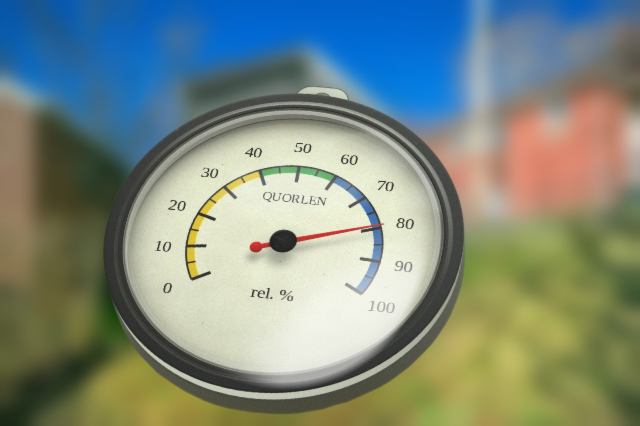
80 %
